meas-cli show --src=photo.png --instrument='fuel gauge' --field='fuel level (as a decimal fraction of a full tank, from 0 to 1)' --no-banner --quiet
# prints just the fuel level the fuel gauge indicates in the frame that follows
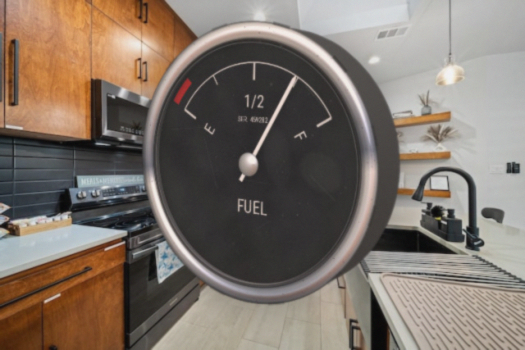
0.75
